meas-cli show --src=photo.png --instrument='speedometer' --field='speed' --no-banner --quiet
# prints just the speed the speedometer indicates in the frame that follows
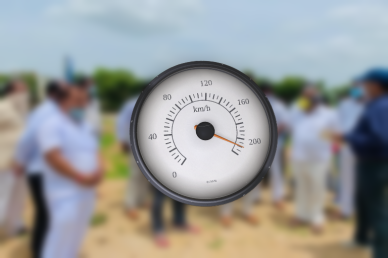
210 km/h
